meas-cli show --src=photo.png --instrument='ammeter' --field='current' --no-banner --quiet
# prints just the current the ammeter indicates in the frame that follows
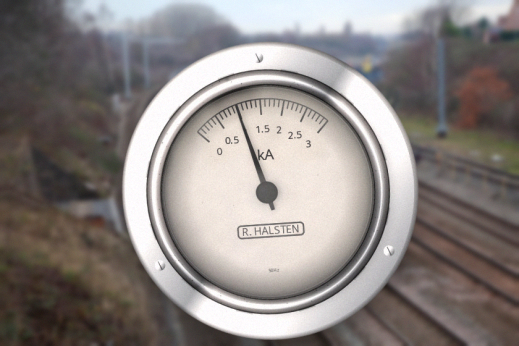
1 kA
